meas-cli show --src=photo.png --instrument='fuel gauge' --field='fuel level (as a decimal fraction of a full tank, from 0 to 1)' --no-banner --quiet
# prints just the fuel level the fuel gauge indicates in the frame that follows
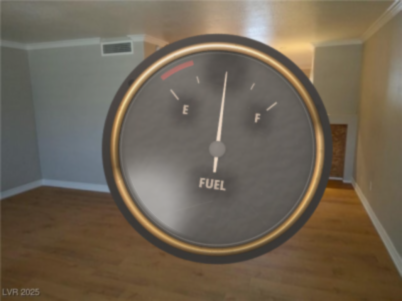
0.5
